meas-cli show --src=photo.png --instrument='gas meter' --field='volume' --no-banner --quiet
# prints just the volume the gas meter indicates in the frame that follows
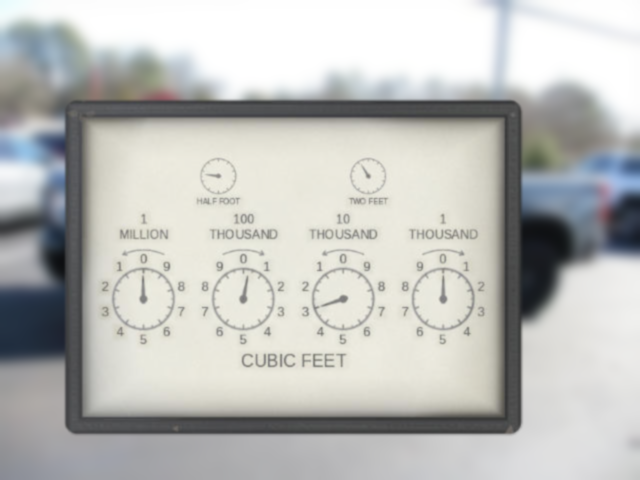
3000 ft³
